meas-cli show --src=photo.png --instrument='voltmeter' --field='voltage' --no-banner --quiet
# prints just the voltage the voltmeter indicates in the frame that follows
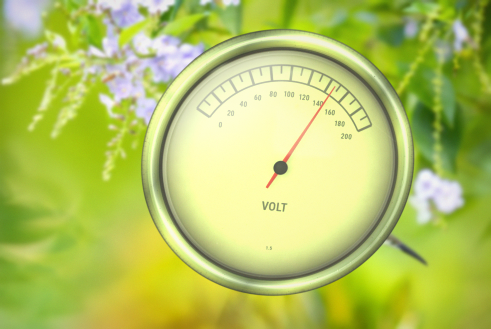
145 V
